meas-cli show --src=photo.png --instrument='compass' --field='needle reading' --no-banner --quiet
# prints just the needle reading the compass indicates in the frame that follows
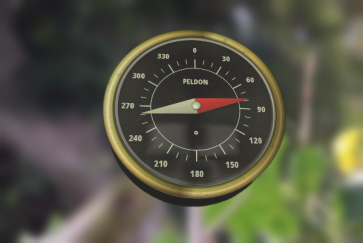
80 °
